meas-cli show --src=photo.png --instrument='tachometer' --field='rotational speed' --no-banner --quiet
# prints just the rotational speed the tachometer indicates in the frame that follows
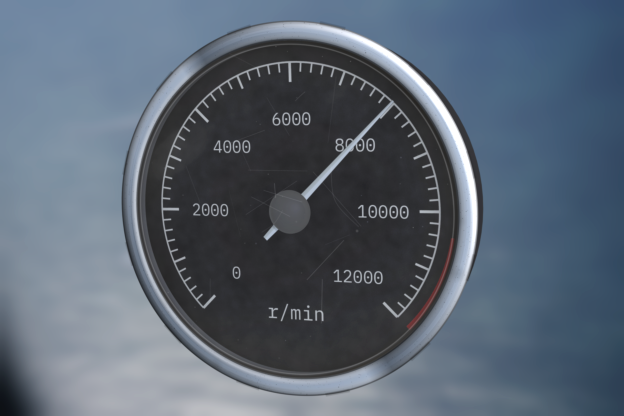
8000 rpm
